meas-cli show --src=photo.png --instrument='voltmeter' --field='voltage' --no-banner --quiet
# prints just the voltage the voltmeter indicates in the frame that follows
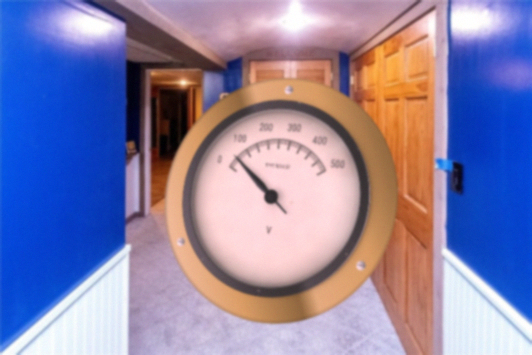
50 V
